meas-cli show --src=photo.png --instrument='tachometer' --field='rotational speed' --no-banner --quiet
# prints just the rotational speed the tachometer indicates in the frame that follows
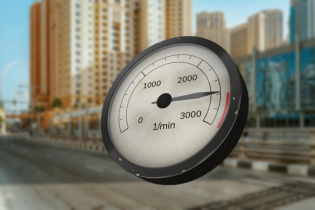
2600 rpm
